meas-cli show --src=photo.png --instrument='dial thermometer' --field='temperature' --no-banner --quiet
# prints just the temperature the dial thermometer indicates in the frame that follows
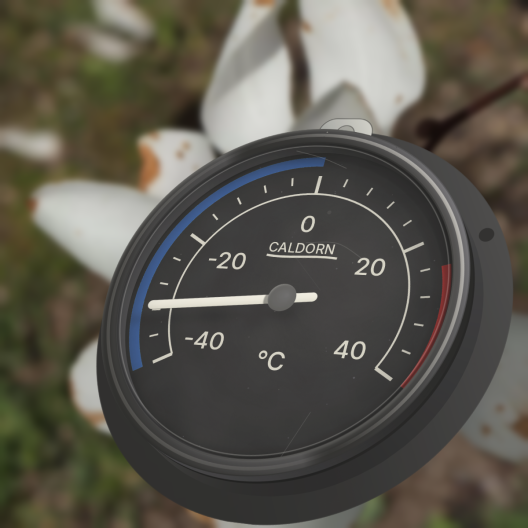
-32 °C
